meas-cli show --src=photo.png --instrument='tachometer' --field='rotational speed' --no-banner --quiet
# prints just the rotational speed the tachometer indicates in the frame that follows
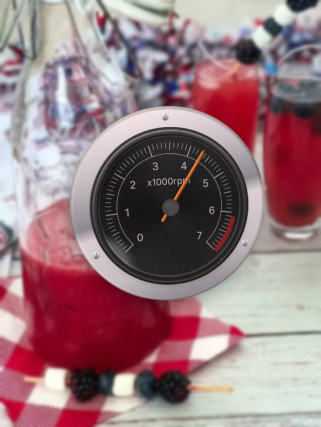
4300 rpm
